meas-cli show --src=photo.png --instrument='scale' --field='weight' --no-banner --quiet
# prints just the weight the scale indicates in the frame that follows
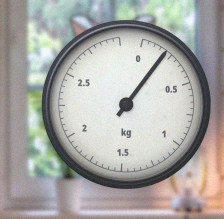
0.2 kg
